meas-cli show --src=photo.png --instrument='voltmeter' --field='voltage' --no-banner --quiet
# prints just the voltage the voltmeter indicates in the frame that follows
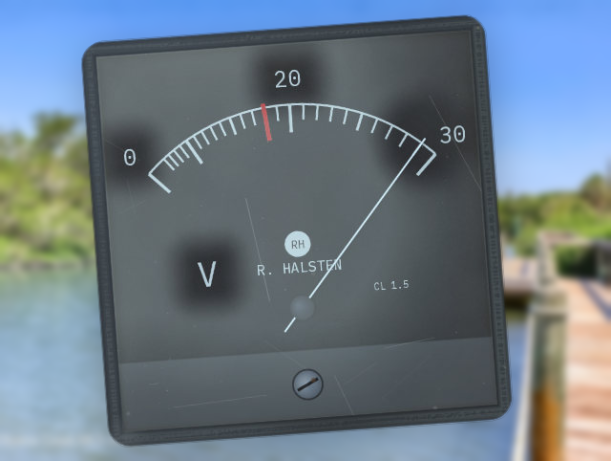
29 V
